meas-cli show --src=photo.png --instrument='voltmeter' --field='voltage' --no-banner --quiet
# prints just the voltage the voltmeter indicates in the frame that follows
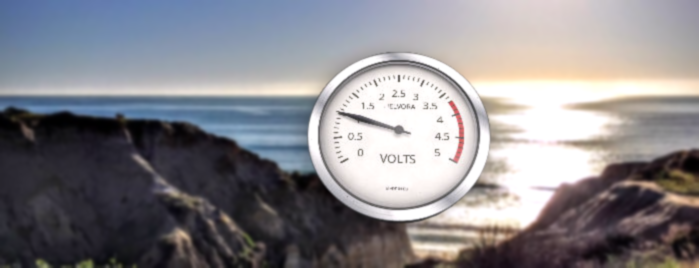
1 V
